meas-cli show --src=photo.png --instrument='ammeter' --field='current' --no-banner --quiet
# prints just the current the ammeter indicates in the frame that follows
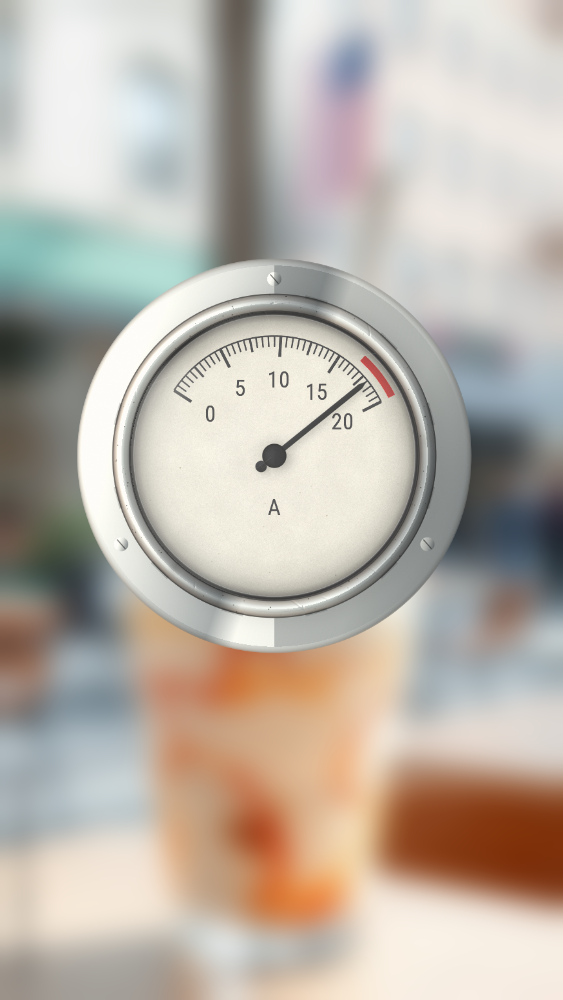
18 A
